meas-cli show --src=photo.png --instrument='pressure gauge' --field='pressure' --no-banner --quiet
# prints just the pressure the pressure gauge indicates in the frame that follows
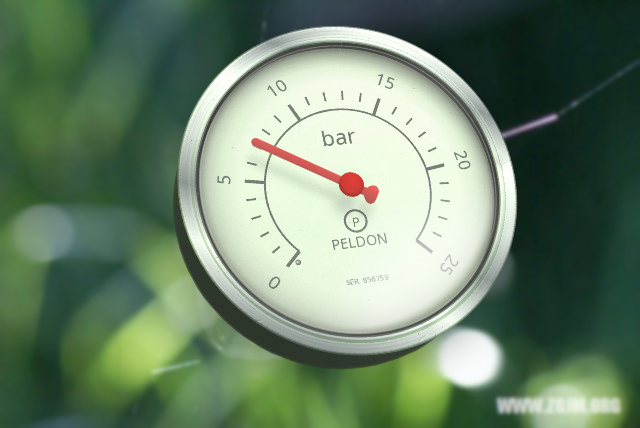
7 bar
